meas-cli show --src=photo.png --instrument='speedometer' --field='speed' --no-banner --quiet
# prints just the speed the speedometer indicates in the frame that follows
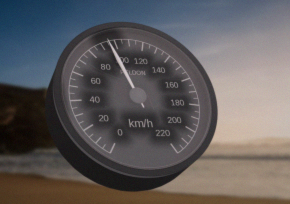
95 km/h
